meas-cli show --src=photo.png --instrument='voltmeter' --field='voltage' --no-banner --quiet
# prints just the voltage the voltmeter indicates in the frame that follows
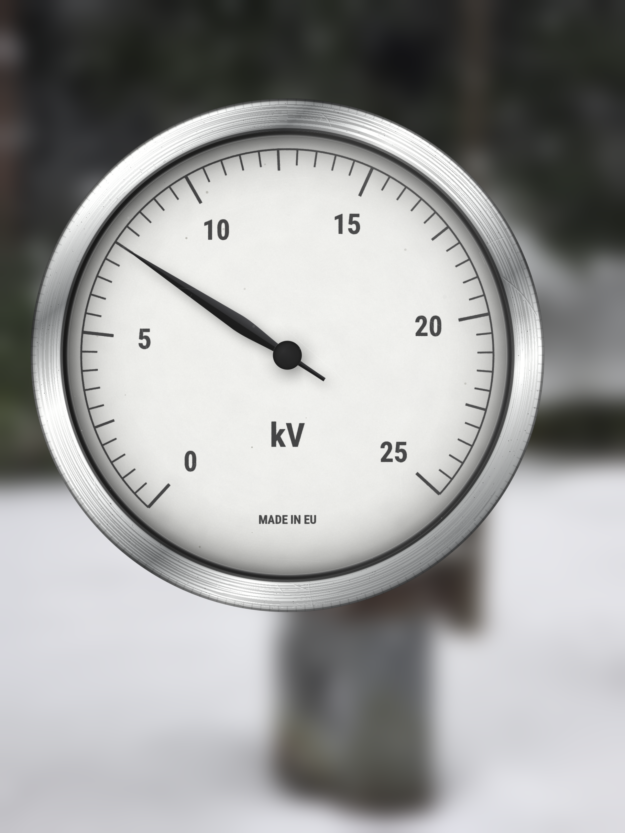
7.5 kV
